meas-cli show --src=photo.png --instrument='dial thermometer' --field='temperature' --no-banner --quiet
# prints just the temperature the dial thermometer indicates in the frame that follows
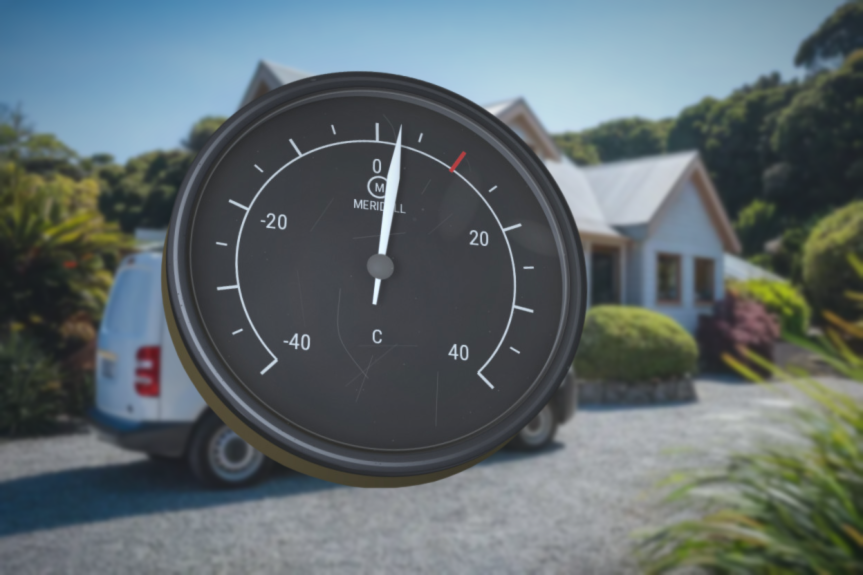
2.5 °C
